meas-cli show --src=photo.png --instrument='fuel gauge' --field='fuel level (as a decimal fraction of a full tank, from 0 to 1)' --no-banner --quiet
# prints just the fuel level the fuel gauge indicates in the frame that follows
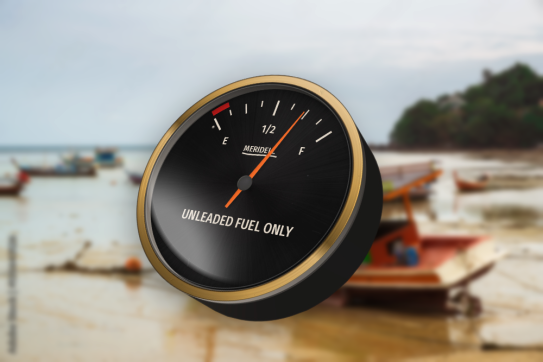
0.75
